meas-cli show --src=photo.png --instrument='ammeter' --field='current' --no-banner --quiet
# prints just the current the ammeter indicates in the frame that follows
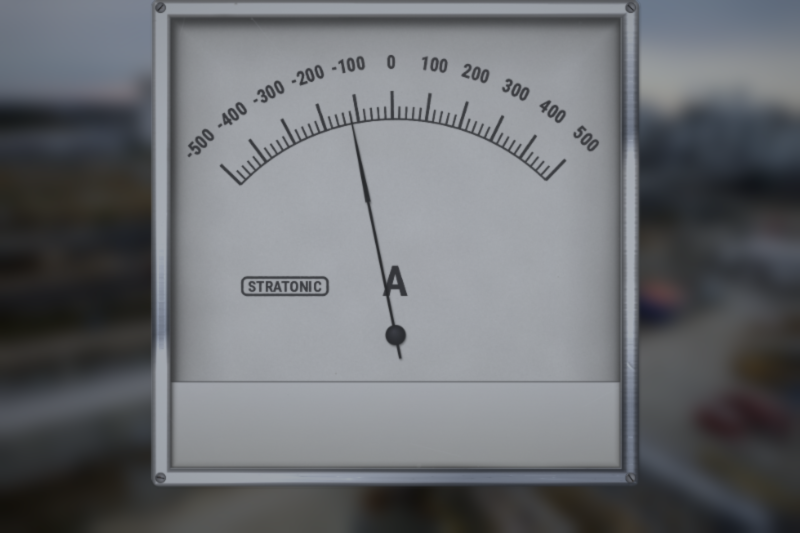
-120 A
